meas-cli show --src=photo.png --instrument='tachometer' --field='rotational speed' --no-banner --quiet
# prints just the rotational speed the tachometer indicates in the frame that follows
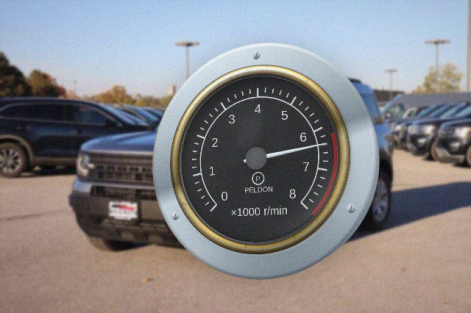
6400 rpm
